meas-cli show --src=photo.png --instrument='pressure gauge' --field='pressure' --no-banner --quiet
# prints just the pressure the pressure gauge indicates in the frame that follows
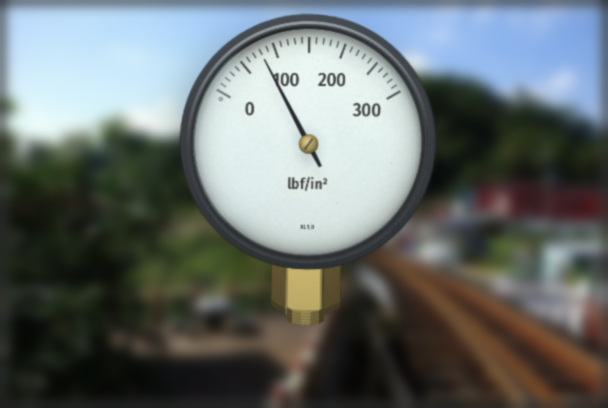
80 psi
